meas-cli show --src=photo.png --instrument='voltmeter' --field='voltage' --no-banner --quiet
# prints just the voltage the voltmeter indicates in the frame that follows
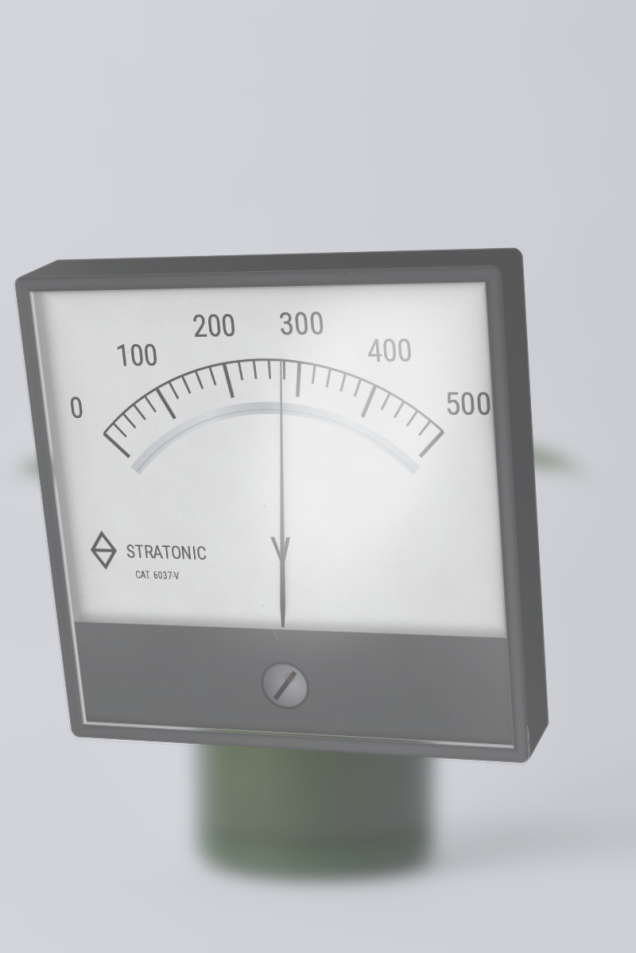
280 V
